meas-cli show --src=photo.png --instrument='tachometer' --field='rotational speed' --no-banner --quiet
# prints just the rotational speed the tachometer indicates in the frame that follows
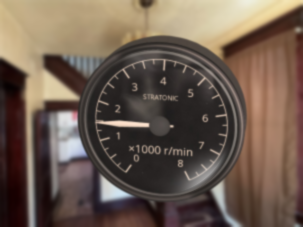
1500 rpm
